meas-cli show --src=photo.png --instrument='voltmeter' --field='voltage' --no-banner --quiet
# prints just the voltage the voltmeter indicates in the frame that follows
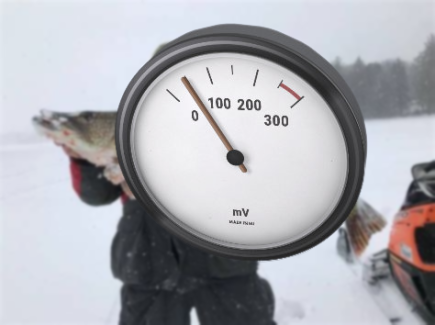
50 mV
